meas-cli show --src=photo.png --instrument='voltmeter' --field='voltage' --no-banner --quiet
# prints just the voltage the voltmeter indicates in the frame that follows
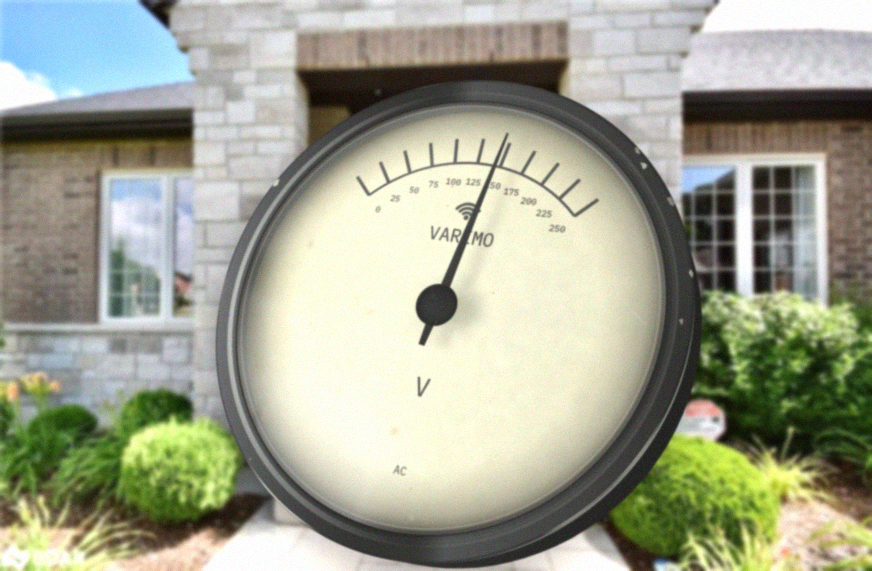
150 V
